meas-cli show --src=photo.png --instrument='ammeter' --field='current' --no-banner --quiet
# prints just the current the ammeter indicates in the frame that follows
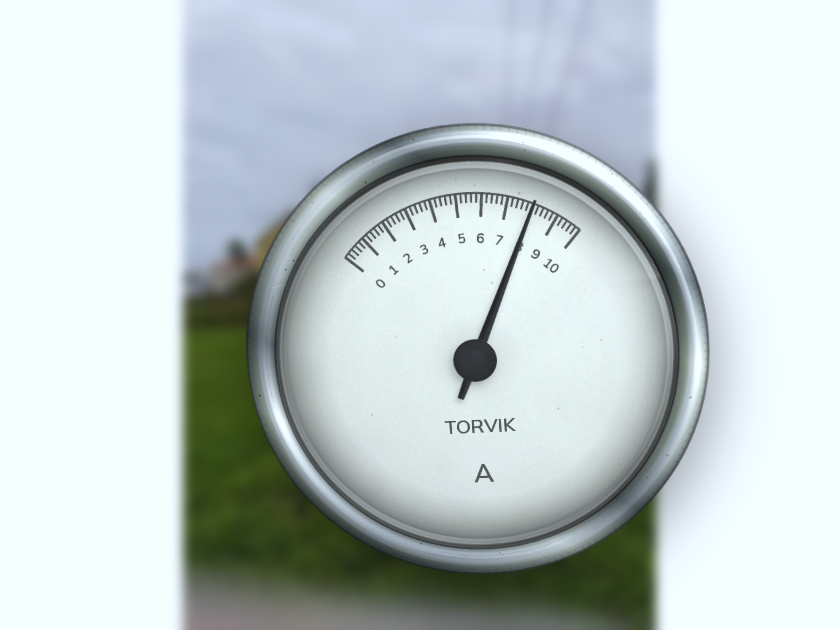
8 A
